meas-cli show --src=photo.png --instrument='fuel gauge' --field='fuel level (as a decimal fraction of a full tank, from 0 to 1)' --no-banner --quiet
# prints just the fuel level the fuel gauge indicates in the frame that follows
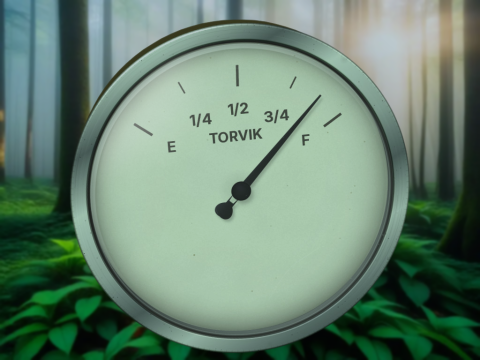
0.875
